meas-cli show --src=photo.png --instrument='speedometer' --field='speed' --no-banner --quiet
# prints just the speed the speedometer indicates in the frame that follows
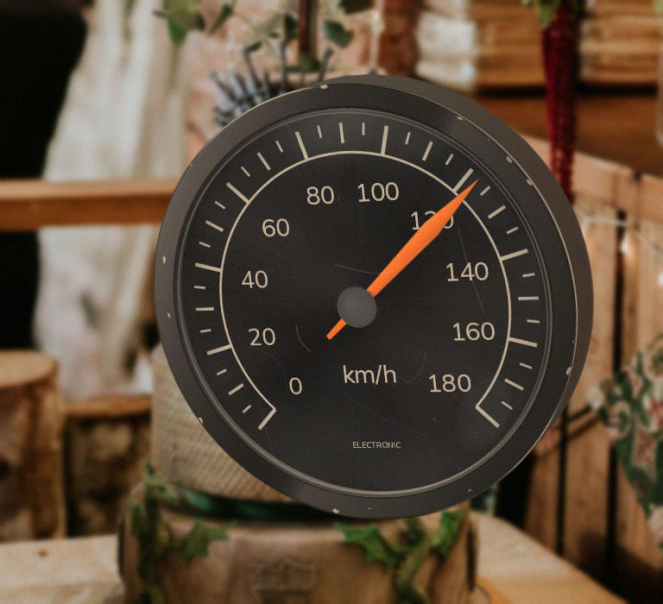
122.5 km/h
